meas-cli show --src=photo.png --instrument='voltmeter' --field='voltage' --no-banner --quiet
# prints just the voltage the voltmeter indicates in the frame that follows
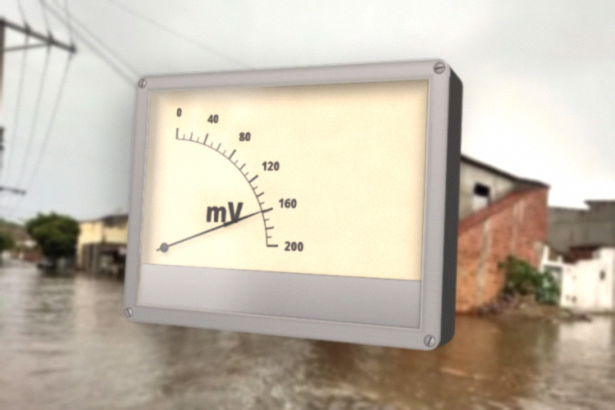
160 mV
